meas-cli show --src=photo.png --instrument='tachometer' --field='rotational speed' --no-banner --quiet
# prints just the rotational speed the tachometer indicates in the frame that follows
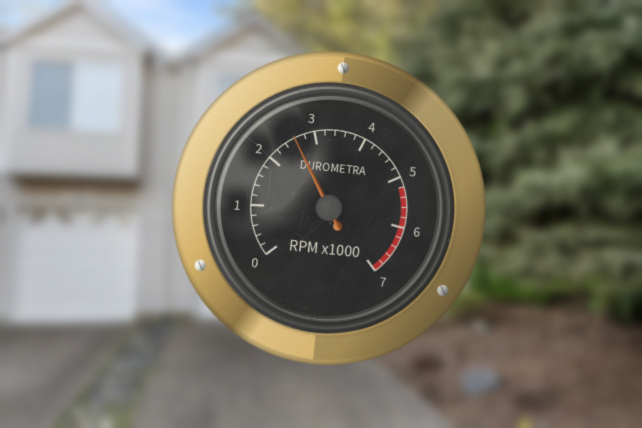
2600 rpm
